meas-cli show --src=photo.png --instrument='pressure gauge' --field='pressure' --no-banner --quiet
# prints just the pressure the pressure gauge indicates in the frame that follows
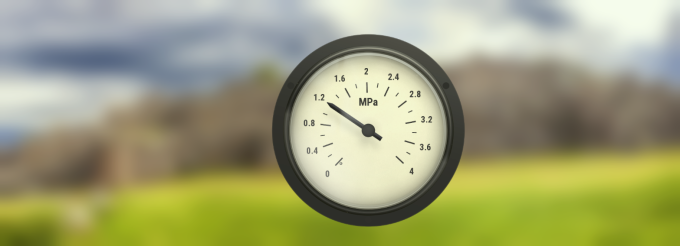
1.2 MPa
